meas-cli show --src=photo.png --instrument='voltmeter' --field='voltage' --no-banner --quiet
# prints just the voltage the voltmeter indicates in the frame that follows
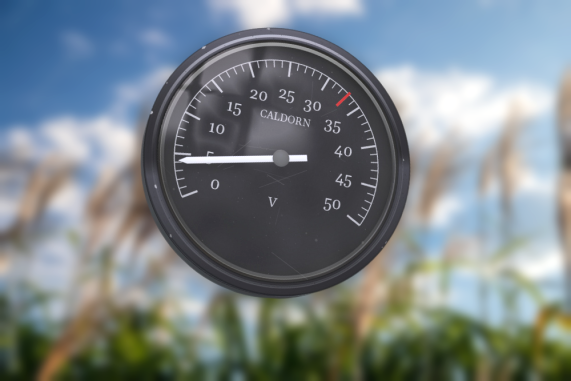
4 V
